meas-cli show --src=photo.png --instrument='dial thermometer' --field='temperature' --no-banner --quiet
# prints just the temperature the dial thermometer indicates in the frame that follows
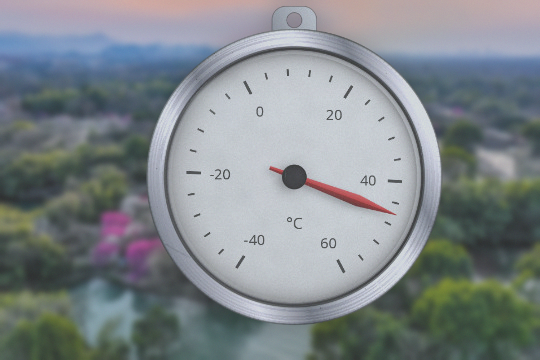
46 °C
